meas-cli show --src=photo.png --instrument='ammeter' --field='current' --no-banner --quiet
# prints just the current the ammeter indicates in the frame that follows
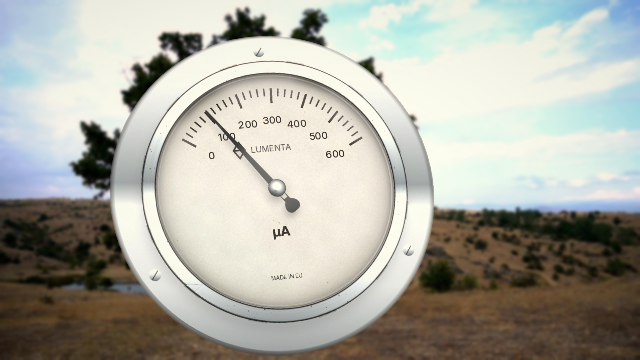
100 µA
